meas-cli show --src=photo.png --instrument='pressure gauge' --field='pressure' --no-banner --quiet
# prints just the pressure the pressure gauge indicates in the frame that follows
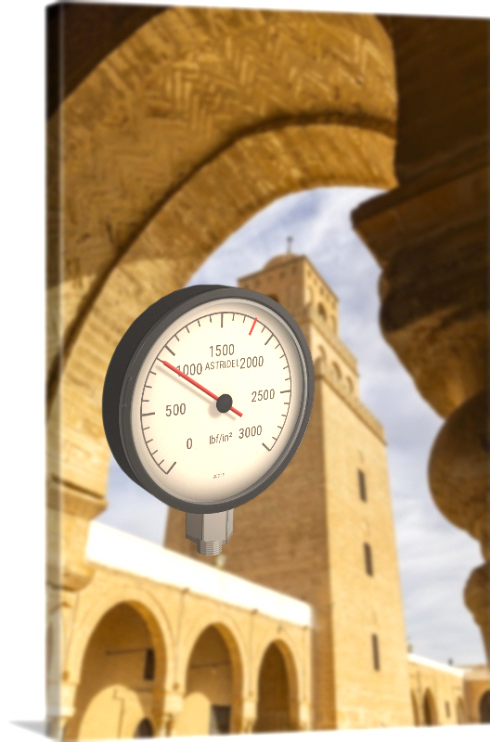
900 psi
